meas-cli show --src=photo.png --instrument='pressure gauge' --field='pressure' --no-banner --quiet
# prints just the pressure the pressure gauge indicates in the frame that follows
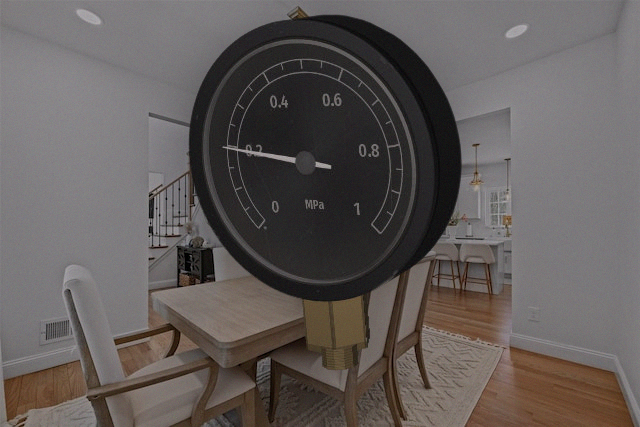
0.2 MPa
